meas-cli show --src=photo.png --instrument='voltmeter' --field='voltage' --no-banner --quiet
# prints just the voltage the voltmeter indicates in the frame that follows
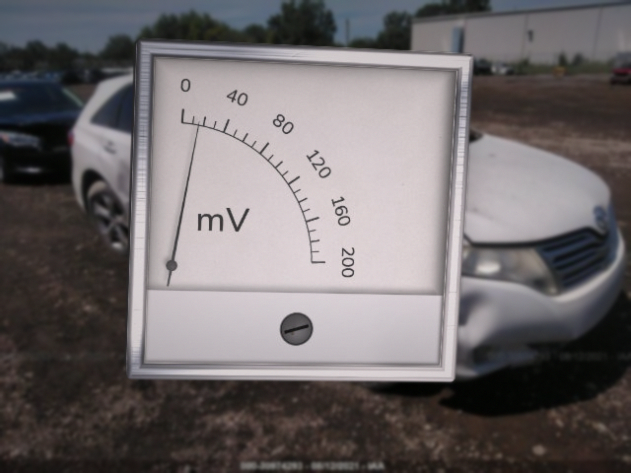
15 mV
